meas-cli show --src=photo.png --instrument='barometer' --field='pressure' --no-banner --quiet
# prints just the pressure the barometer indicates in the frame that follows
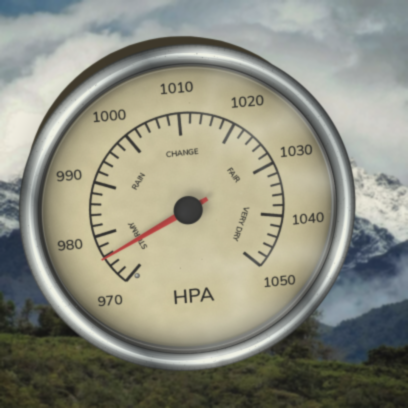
976 hPa
